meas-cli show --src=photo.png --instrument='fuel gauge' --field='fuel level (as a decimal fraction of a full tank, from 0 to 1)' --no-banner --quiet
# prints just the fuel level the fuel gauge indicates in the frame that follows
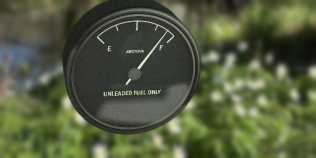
0.875
